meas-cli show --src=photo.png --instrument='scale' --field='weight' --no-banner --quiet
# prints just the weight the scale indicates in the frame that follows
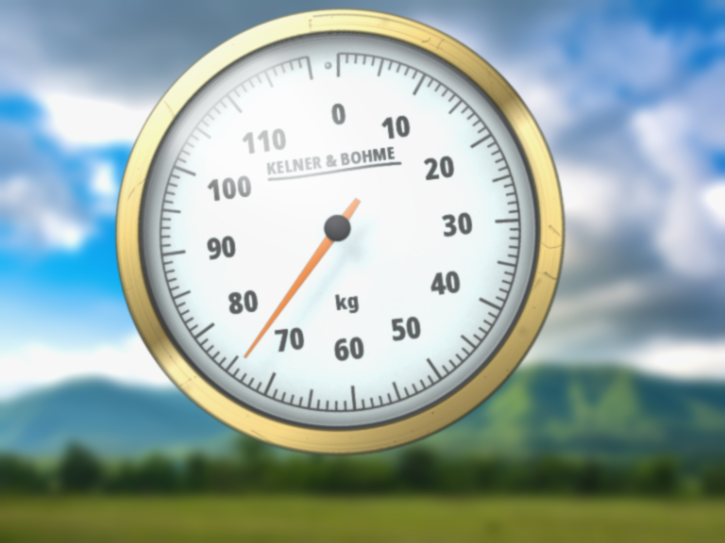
74 kg
